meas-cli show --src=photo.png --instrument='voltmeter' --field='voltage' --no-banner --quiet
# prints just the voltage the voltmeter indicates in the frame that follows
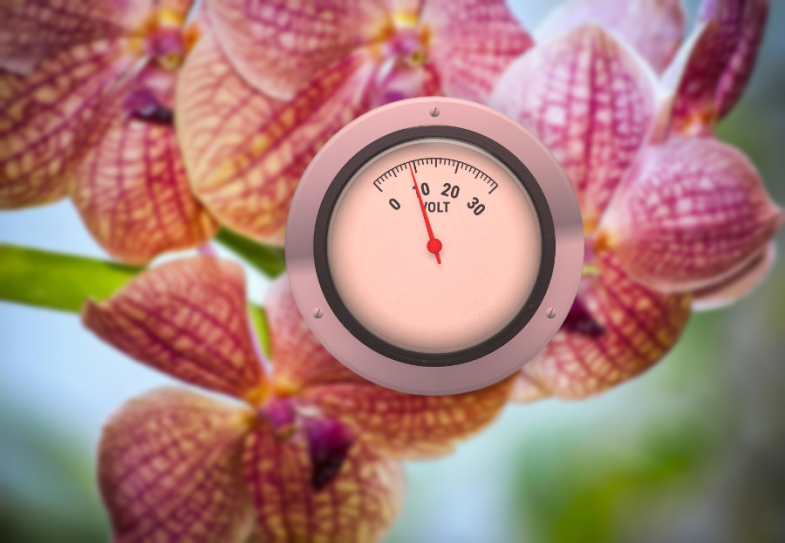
9 V
